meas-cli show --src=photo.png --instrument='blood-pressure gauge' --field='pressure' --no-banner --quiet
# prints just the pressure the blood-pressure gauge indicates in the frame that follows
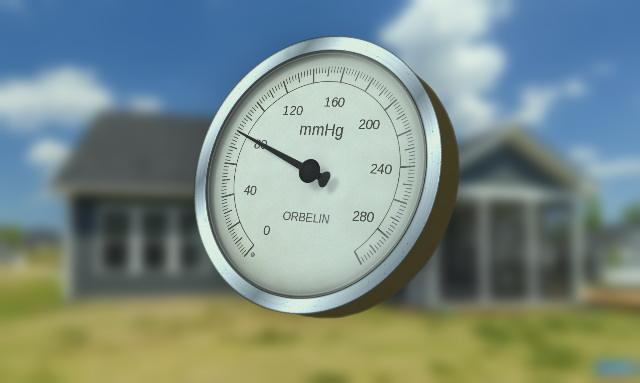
80 mmHg
